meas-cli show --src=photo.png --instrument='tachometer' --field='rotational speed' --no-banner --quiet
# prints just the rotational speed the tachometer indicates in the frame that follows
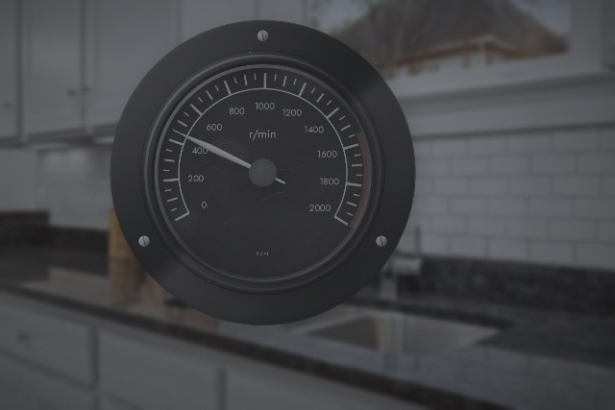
450 rpm
